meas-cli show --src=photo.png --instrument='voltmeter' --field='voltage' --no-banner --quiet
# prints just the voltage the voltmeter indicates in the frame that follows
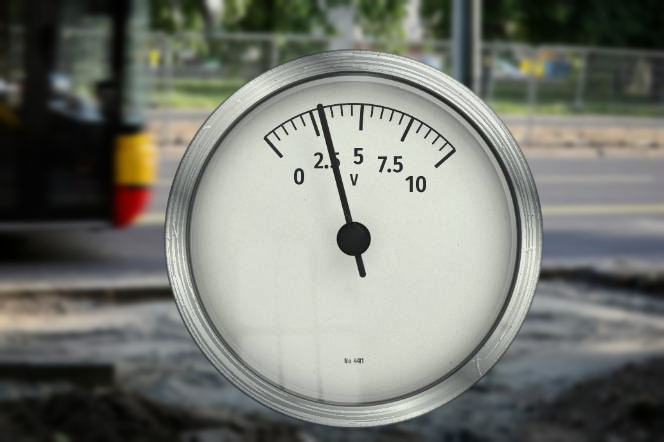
3 V
